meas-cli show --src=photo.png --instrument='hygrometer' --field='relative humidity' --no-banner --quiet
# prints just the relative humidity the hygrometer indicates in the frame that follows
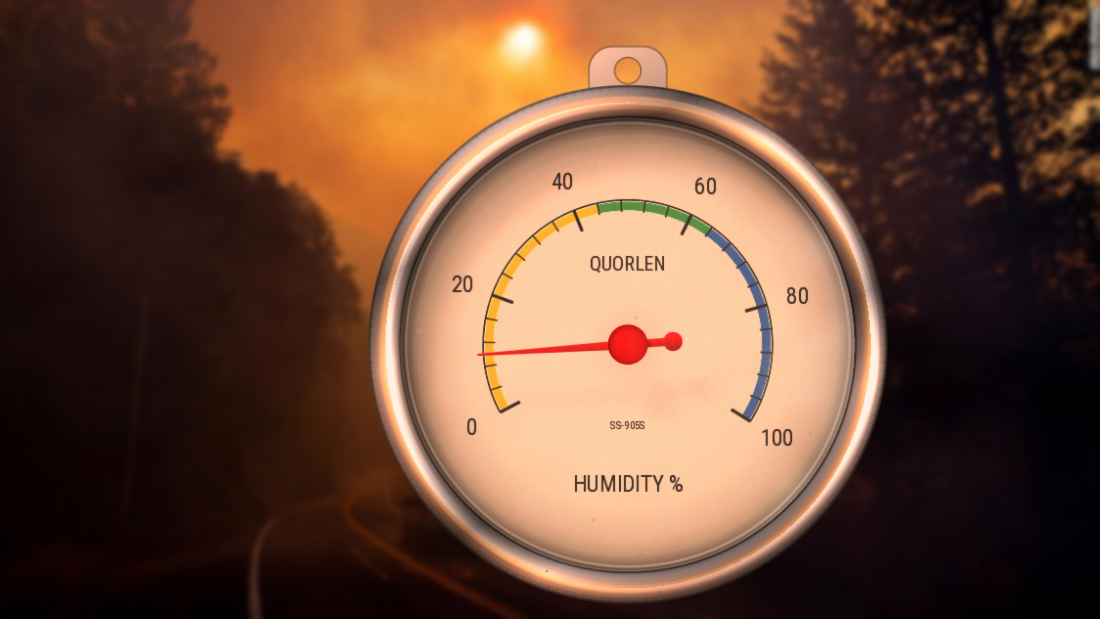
10 %
